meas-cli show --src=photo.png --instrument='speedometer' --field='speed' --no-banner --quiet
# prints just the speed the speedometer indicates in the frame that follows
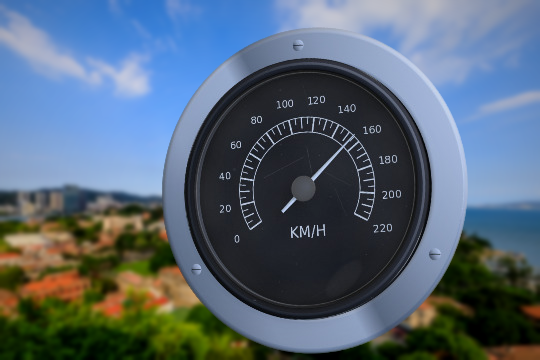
155 km/h
